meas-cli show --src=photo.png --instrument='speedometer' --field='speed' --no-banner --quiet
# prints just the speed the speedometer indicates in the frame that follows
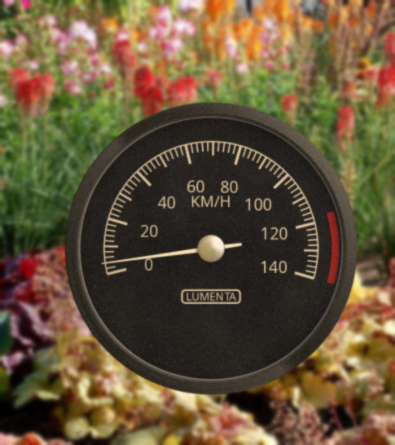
4 km/h
